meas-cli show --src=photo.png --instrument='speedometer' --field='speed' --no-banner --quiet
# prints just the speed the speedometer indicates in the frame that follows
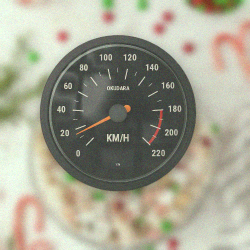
15 km/h
